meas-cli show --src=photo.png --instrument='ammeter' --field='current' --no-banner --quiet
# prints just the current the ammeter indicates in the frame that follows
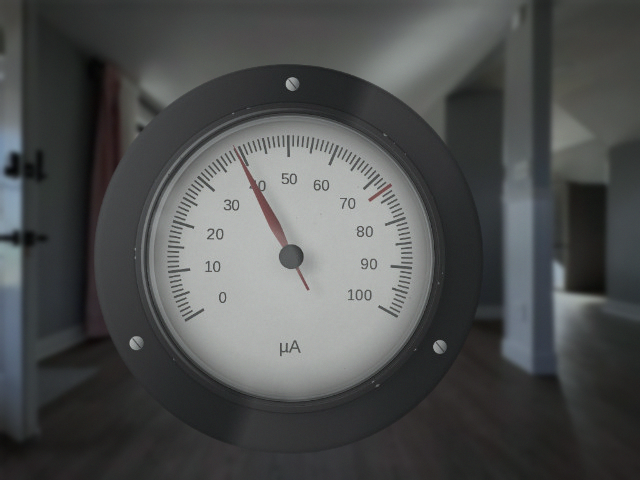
39 µA
